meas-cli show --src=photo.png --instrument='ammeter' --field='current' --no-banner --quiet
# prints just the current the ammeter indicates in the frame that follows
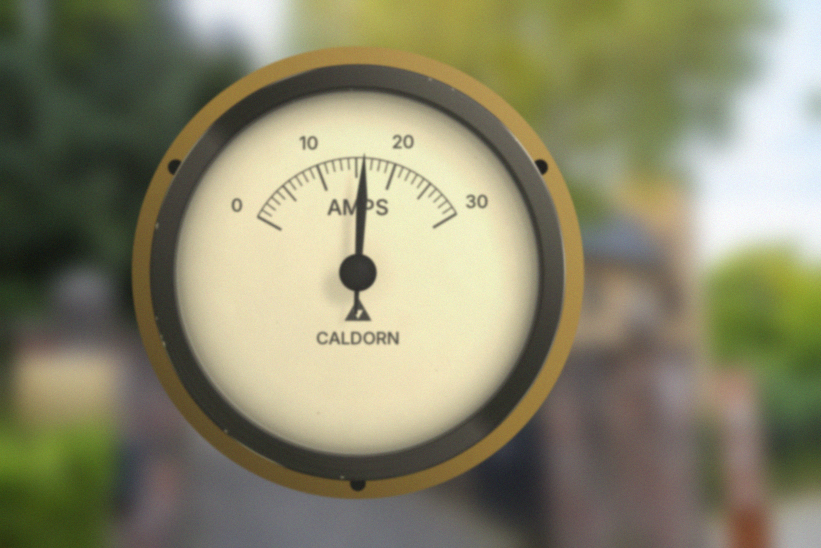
16 A
